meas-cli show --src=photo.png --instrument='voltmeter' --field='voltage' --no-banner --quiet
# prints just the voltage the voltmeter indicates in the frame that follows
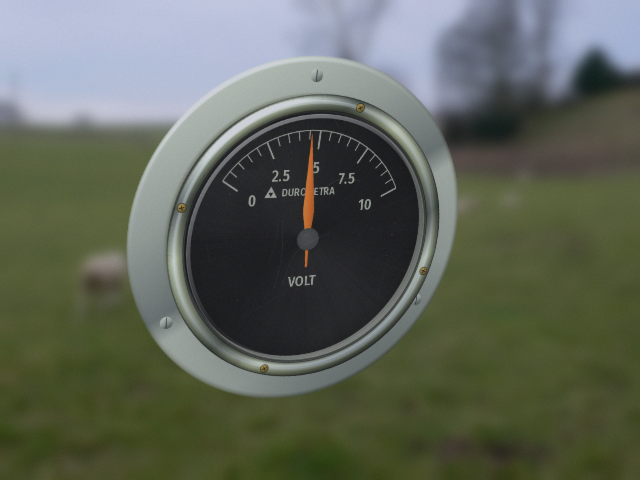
4.5 V
